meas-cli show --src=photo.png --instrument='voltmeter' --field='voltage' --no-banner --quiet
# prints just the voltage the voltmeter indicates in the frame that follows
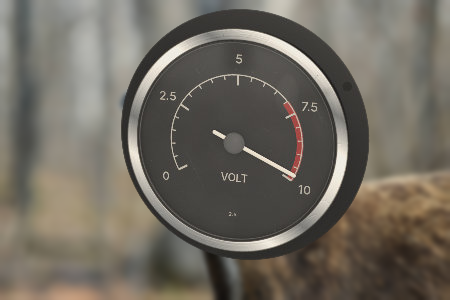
9.75 V
